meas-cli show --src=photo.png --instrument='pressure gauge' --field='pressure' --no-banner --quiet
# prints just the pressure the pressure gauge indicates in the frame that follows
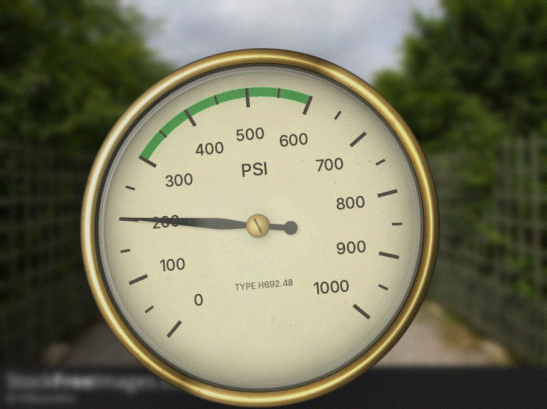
200 psi
